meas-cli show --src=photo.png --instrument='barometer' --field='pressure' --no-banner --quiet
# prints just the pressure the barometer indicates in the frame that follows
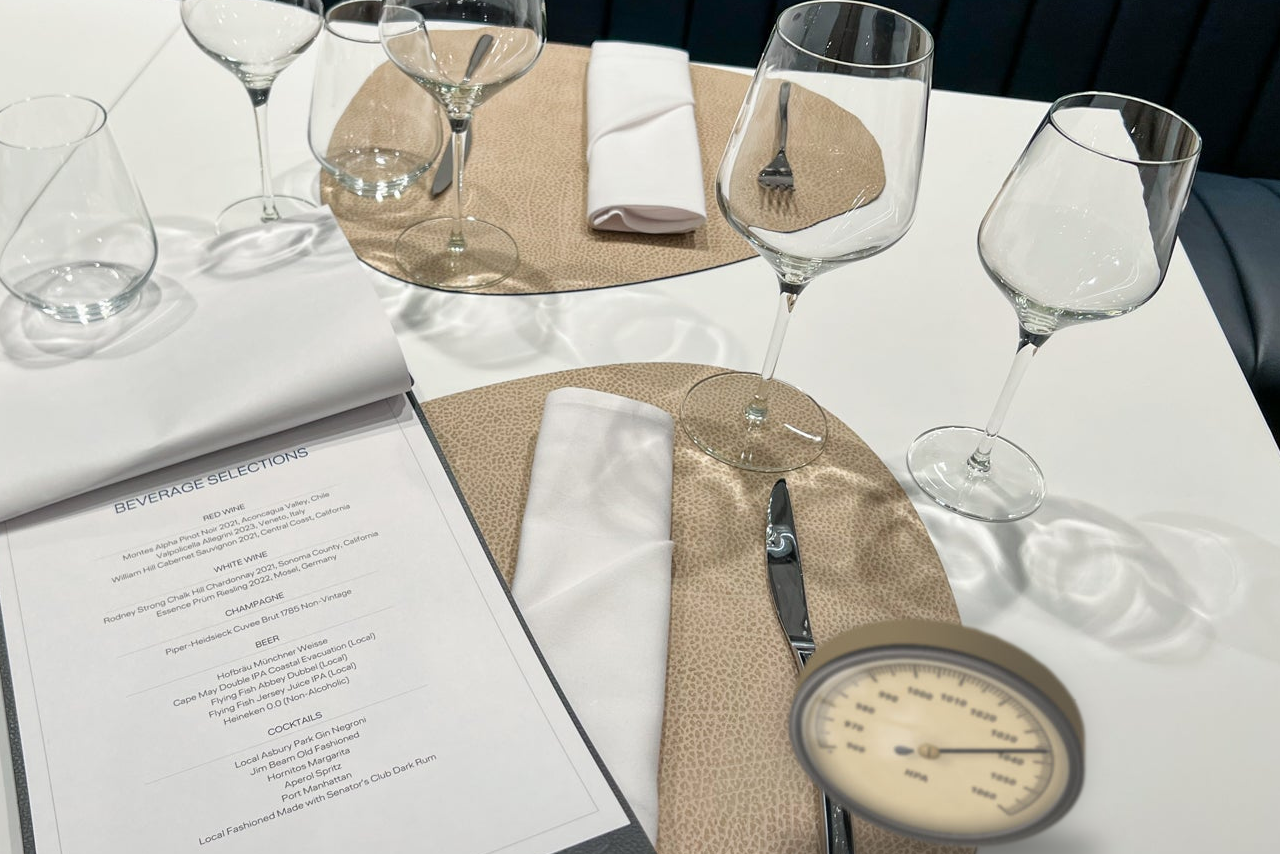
1035 hPa
